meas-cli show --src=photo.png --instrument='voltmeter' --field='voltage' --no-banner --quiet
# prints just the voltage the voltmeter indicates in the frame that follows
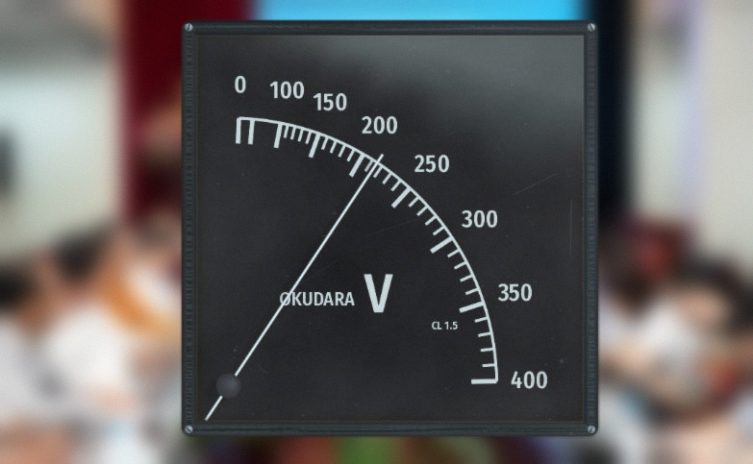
215 V
